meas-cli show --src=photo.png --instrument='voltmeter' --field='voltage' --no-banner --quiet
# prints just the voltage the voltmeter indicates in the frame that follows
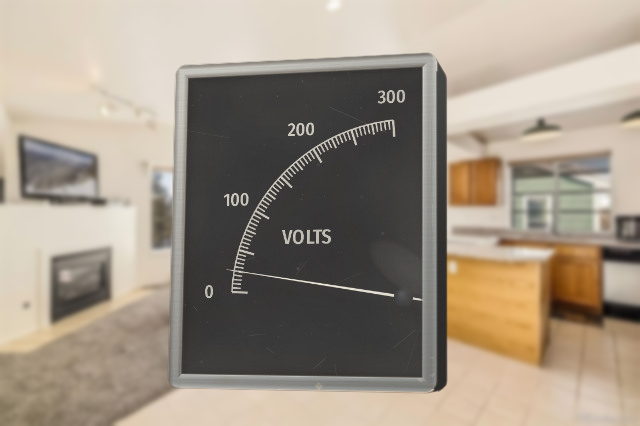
25 V
